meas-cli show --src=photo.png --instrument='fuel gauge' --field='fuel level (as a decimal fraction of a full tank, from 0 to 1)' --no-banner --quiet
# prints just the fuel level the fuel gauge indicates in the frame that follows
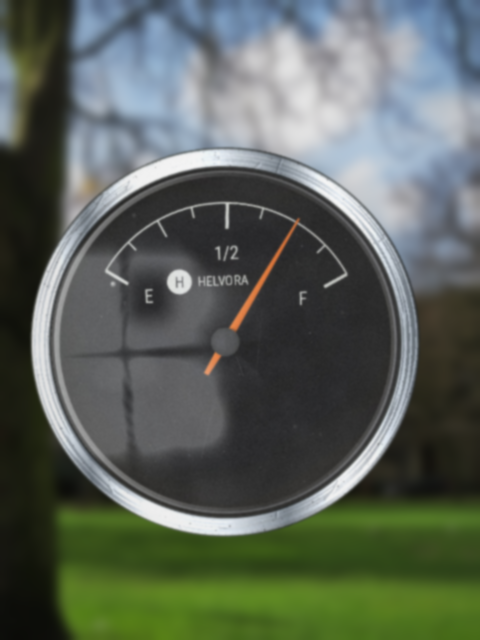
0.75
